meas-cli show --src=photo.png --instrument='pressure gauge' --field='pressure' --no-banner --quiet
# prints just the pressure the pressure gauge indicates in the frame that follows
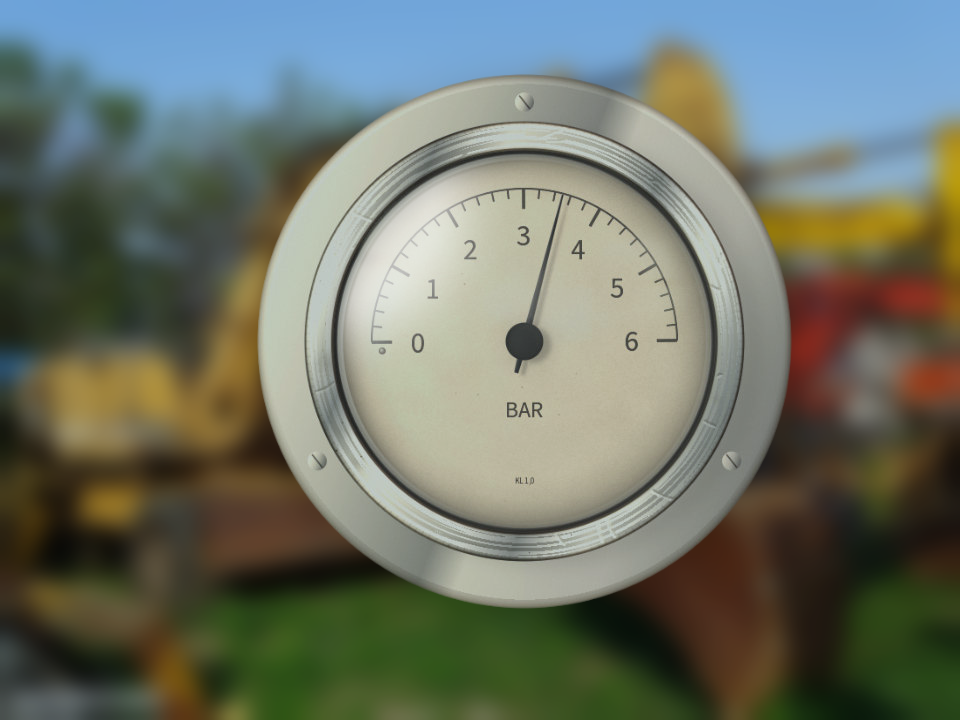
3.5 bar
